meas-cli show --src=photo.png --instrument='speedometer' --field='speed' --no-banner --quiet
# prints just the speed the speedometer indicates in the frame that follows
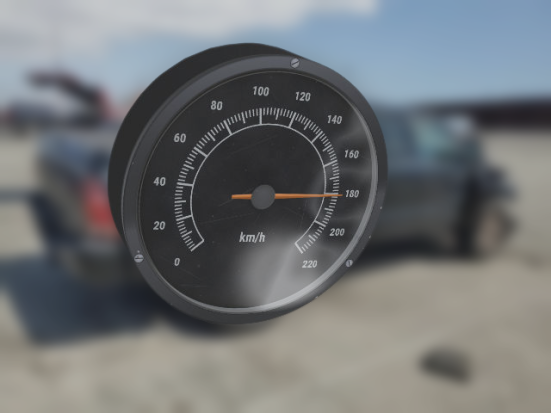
180 km/h
